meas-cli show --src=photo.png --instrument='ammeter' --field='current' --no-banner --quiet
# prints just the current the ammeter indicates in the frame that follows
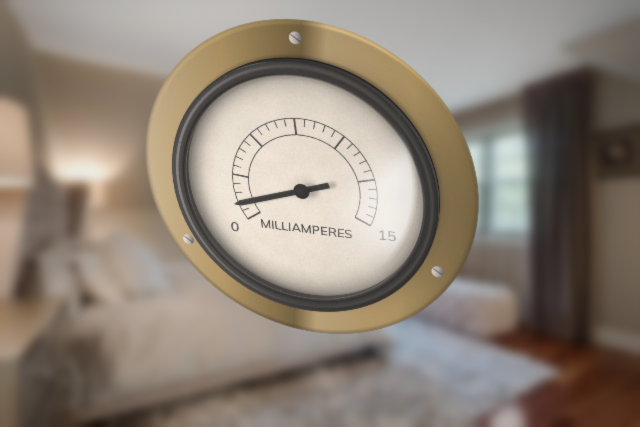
1 mA
